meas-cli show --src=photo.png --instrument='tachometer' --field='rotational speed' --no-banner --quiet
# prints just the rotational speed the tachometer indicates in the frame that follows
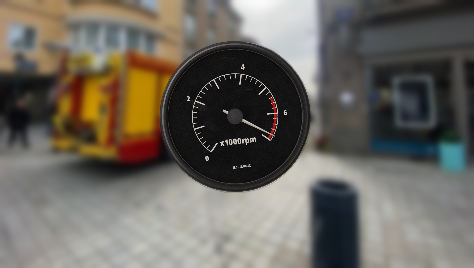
6800 rpm
